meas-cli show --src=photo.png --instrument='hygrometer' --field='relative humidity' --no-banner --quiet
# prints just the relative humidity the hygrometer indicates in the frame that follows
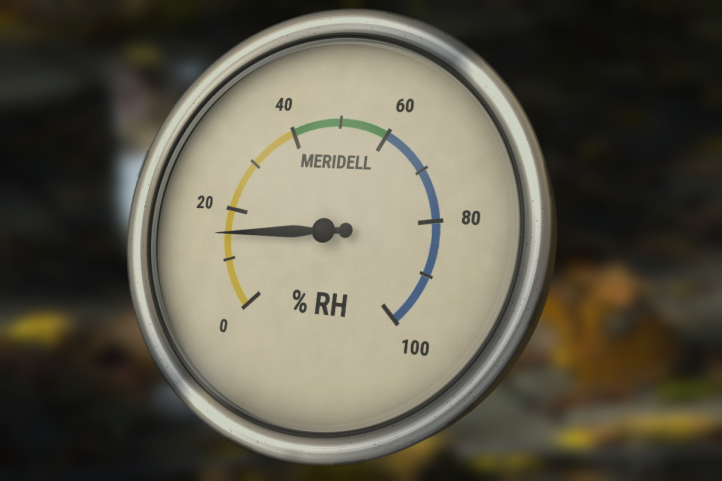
15 %
